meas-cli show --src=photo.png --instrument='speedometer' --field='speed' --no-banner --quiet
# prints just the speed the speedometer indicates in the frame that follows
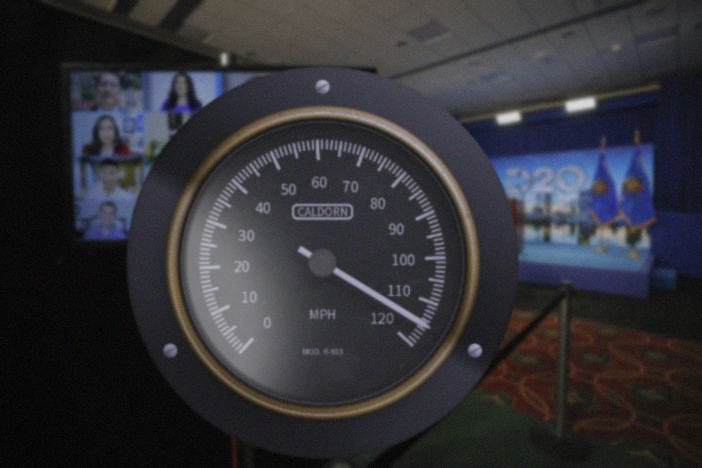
115 mph
